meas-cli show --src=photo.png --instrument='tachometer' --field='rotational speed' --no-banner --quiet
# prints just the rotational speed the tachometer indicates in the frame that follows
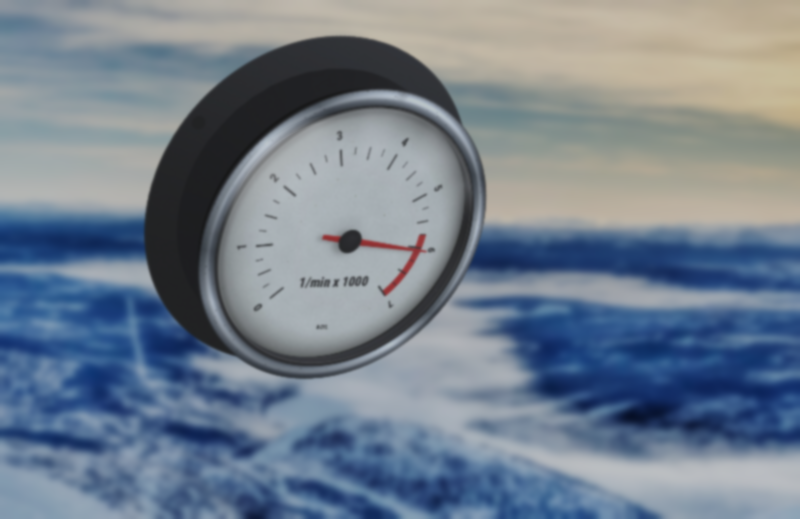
6000 rpm
